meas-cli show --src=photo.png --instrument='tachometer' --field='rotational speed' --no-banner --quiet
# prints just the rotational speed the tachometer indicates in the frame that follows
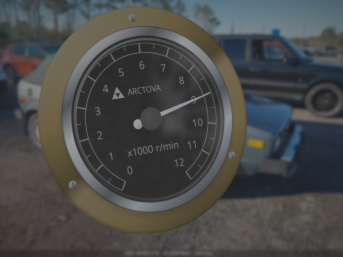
9000 rpm
